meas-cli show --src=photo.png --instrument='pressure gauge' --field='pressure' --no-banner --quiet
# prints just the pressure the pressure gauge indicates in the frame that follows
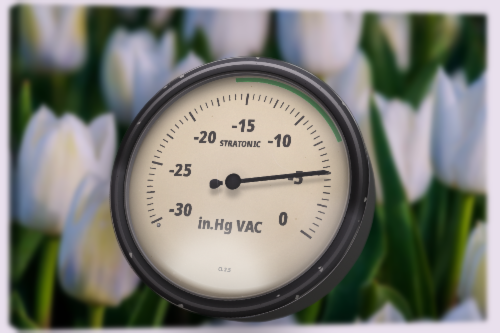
-5 inHg
